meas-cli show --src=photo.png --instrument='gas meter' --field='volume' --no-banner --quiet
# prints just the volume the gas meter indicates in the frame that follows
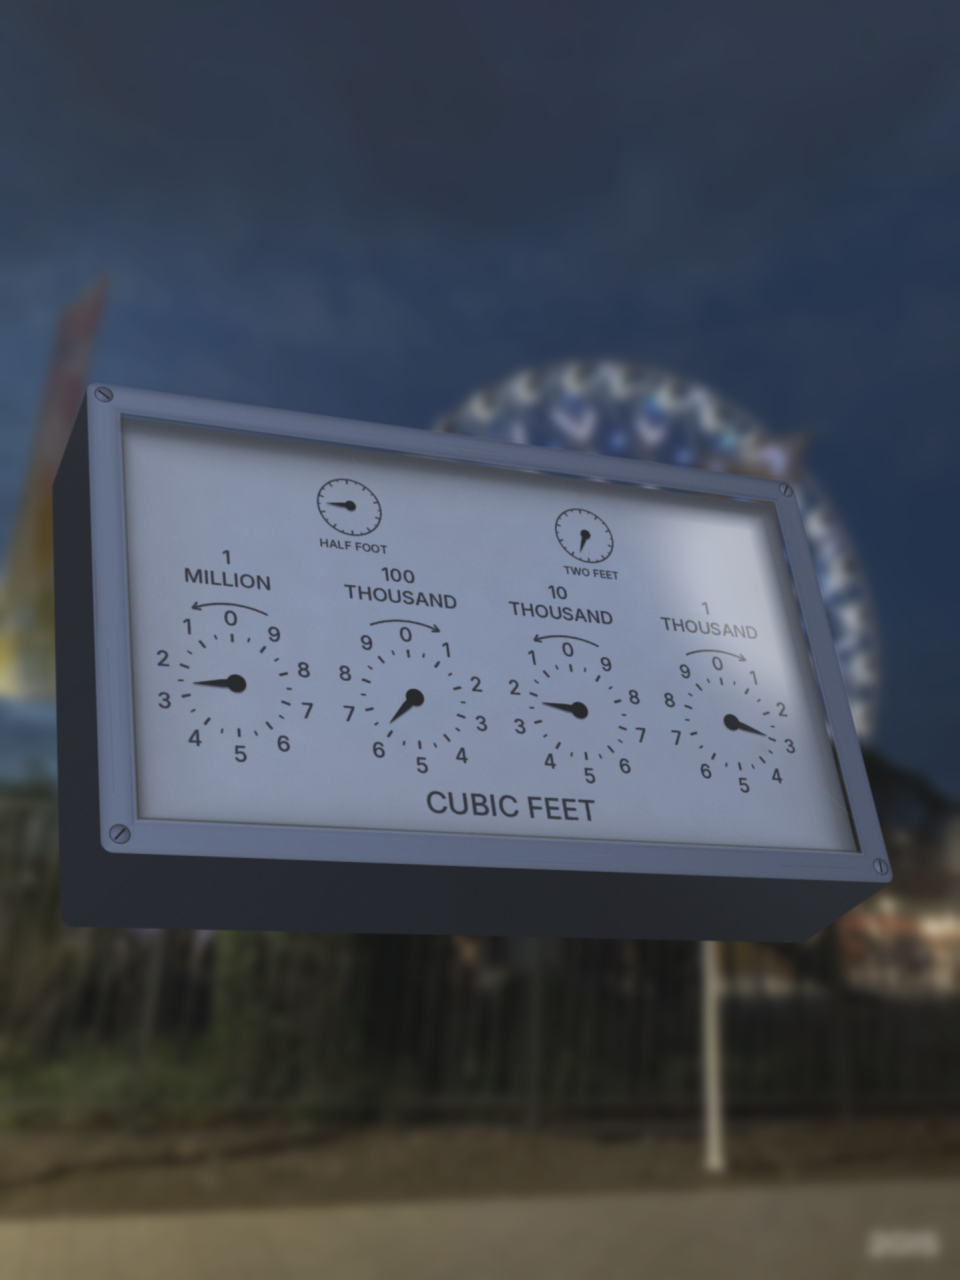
262300 ft³
